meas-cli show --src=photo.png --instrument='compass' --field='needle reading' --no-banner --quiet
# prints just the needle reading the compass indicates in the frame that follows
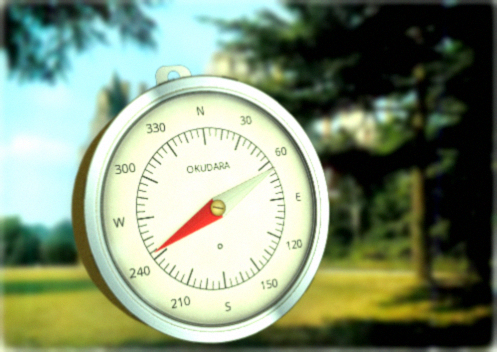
245 °
